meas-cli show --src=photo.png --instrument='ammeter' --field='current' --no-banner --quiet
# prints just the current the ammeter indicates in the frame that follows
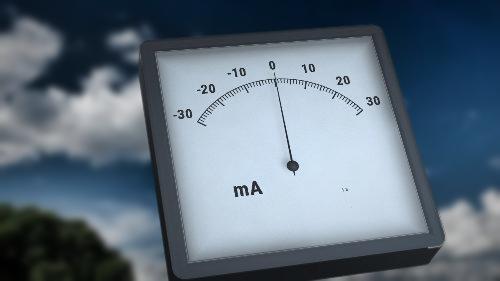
0 mA
